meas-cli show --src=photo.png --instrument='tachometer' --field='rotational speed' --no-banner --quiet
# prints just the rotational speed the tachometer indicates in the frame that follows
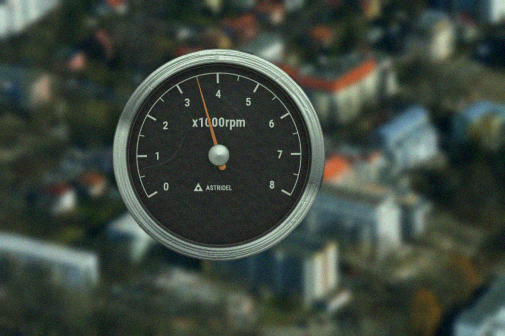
3500 rpm
